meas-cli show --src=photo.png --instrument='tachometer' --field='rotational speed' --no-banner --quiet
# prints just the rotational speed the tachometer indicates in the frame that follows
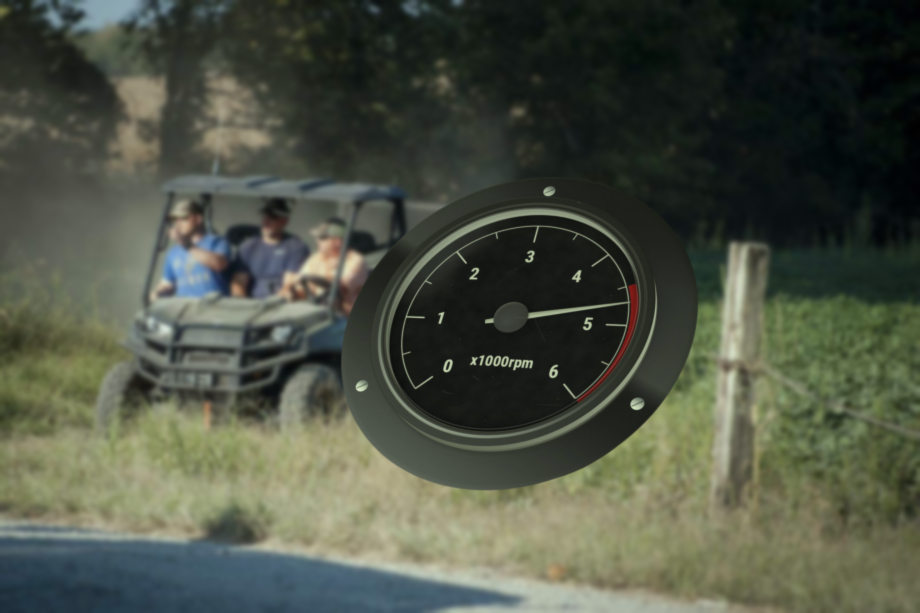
4750 rpm
